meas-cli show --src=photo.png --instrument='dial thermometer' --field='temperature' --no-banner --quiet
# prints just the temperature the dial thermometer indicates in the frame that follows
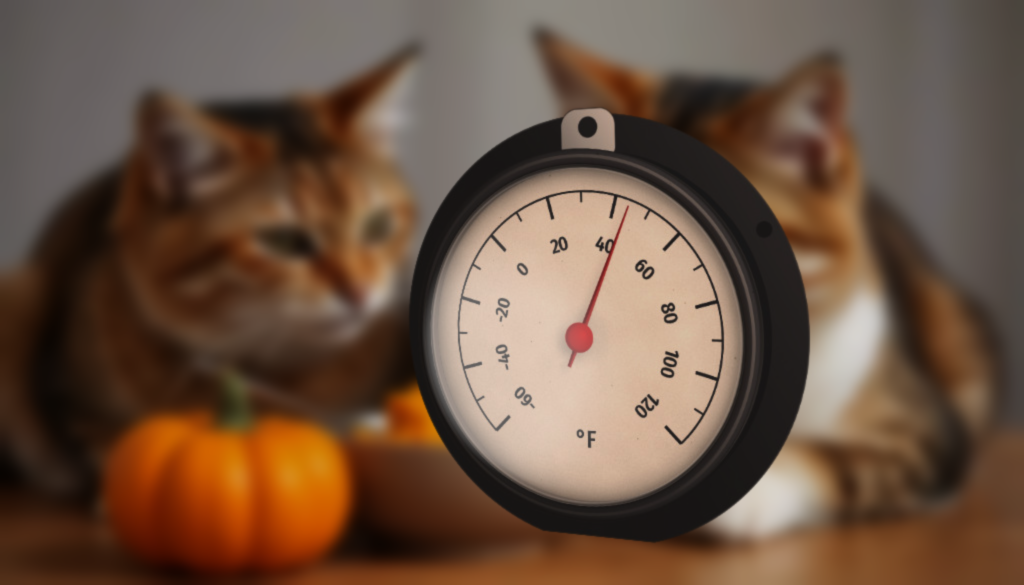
45 °F
